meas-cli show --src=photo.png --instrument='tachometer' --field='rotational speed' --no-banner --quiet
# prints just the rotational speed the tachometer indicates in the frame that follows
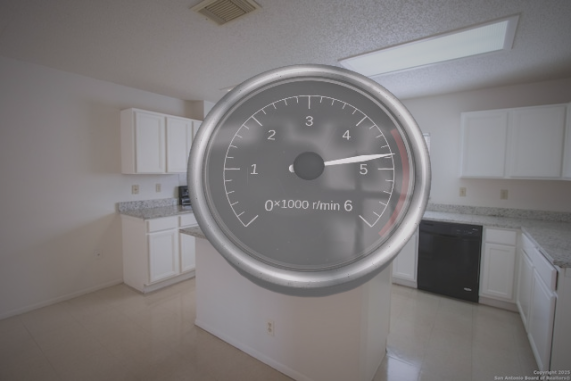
4800 rpm
